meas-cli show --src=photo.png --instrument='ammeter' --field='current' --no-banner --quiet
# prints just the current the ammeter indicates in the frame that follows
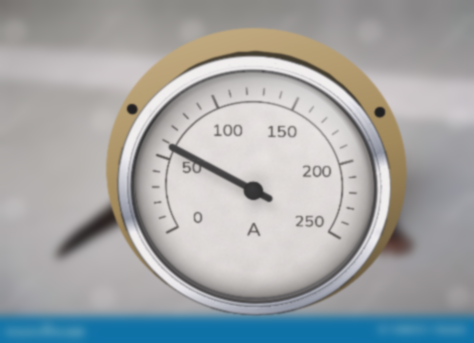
60 A
